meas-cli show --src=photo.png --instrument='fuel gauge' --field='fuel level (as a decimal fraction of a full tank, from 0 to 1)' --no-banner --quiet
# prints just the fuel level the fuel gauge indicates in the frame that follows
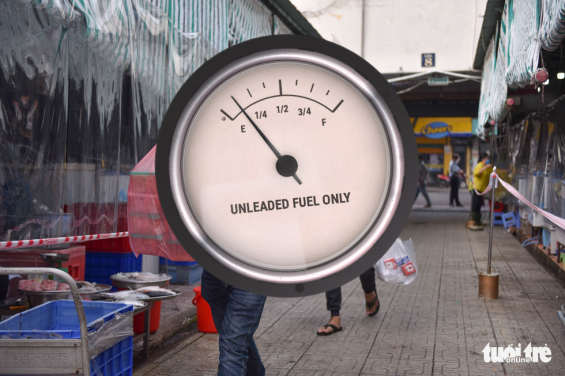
0.125
